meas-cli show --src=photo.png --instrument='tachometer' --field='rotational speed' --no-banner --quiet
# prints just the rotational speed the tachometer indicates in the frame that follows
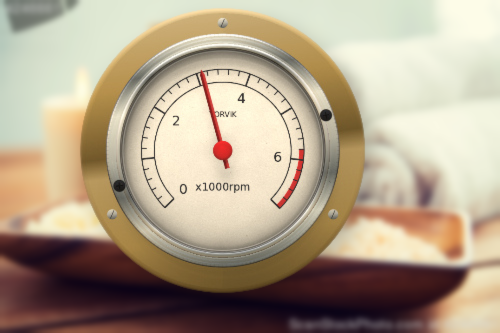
3100 rpm
